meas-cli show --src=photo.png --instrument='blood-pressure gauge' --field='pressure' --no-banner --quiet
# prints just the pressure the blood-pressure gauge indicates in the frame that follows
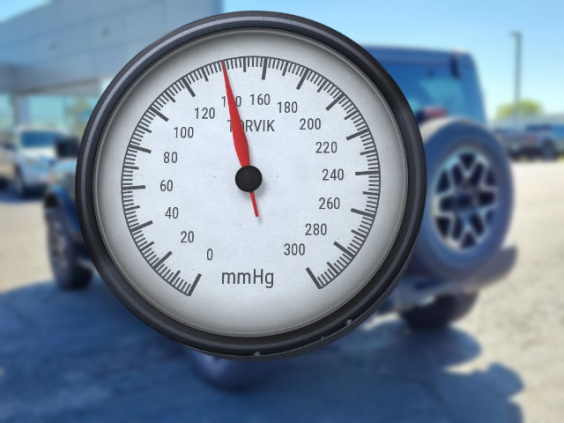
140 mmHg
